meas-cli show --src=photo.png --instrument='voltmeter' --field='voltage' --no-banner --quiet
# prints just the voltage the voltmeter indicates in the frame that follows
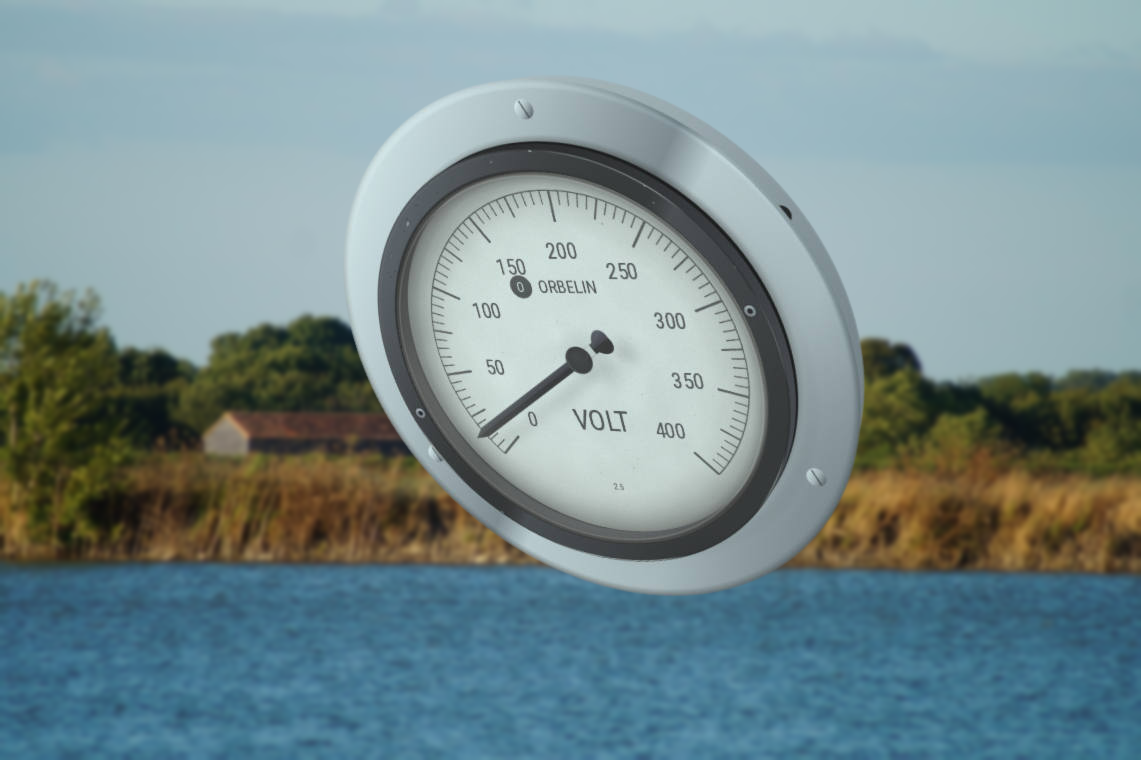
15 V
